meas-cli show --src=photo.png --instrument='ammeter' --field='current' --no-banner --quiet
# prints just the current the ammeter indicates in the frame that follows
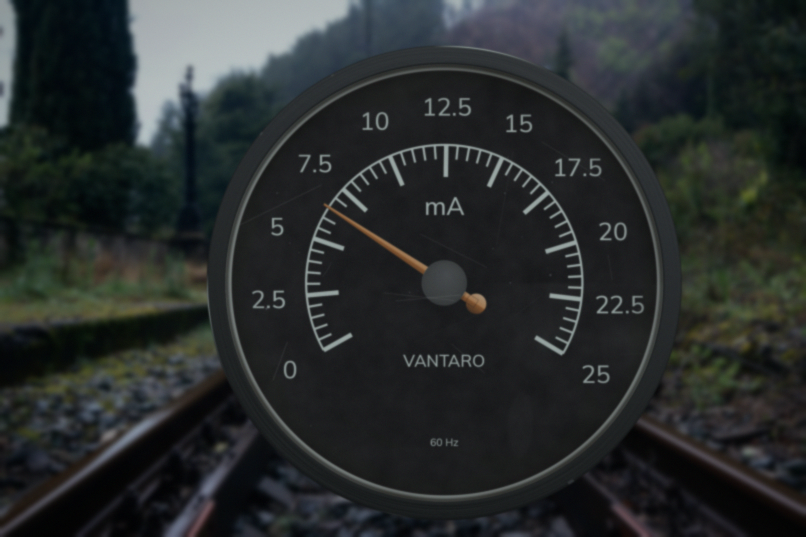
6.5 mA
